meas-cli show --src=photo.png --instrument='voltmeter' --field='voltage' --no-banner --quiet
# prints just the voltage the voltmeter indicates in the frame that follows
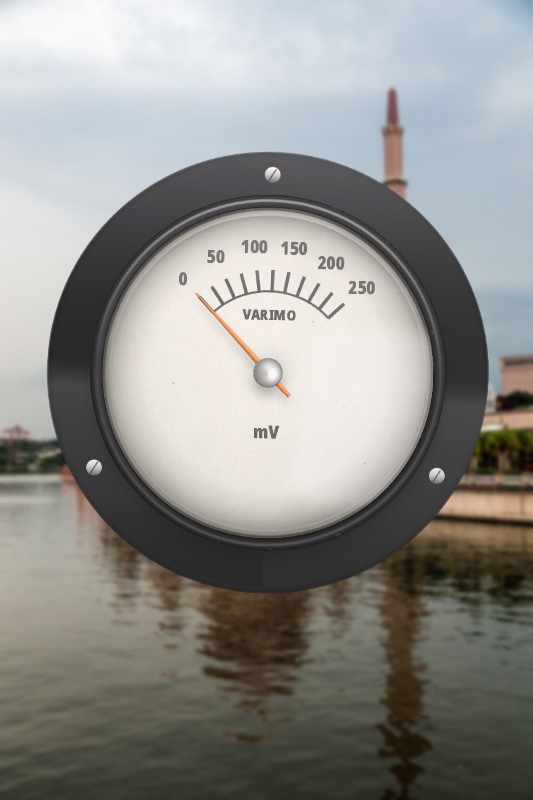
0 mV
